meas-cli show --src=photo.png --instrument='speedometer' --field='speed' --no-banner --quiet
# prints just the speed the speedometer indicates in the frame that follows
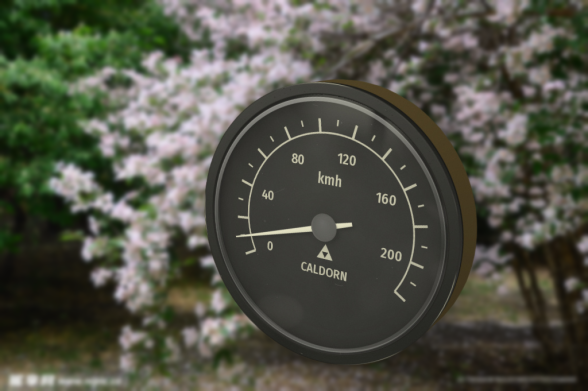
10 km/h
